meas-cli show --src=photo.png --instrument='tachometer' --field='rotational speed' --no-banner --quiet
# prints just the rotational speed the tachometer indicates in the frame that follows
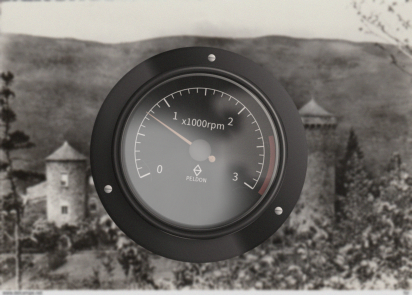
750 rpm
